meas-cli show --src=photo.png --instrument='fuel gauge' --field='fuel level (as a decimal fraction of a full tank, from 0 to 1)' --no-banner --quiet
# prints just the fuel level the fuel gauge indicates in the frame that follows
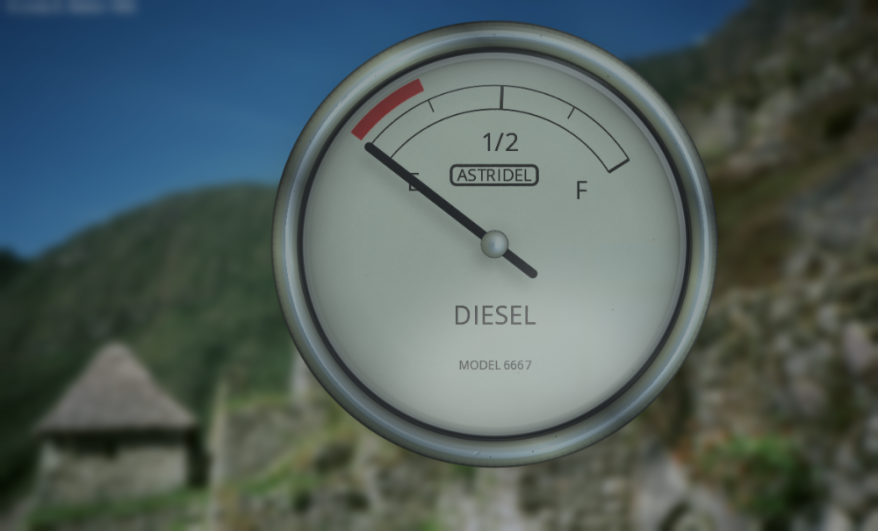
0
